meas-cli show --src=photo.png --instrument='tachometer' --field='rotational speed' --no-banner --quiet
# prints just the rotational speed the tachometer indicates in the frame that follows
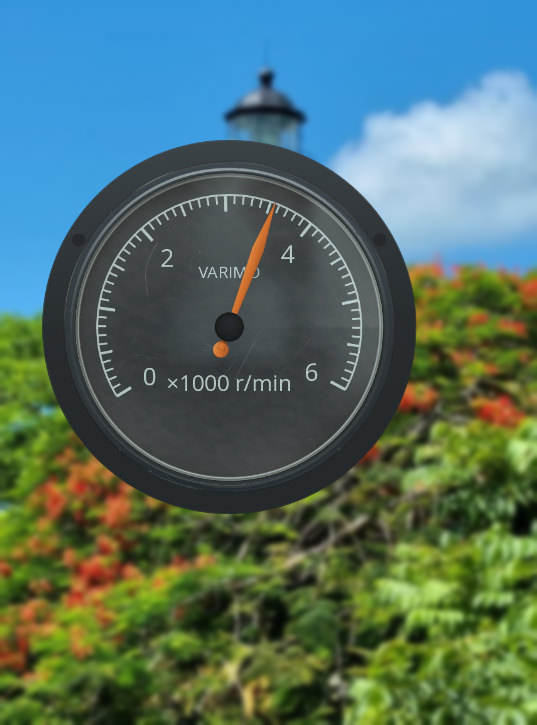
3550 rpm
